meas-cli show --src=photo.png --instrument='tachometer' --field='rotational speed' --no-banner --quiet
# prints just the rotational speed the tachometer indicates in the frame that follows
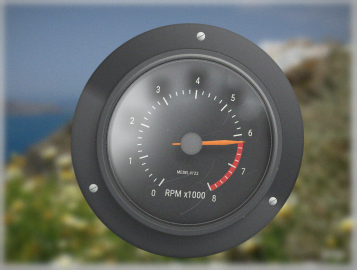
6200 rpm
